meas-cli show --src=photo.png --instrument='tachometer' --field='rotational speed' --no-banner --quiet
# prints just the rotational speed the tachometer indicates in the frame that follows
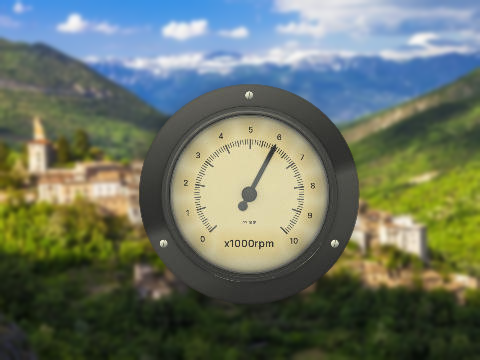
6000 rpm
